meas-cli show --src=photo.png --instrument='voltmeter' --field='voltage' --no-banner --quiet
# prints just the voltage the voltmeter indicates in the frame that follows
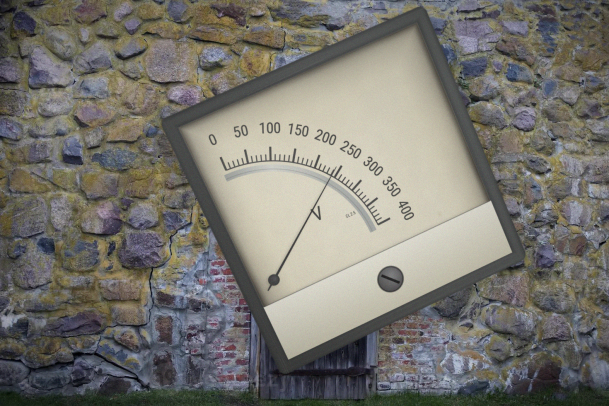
240 V
